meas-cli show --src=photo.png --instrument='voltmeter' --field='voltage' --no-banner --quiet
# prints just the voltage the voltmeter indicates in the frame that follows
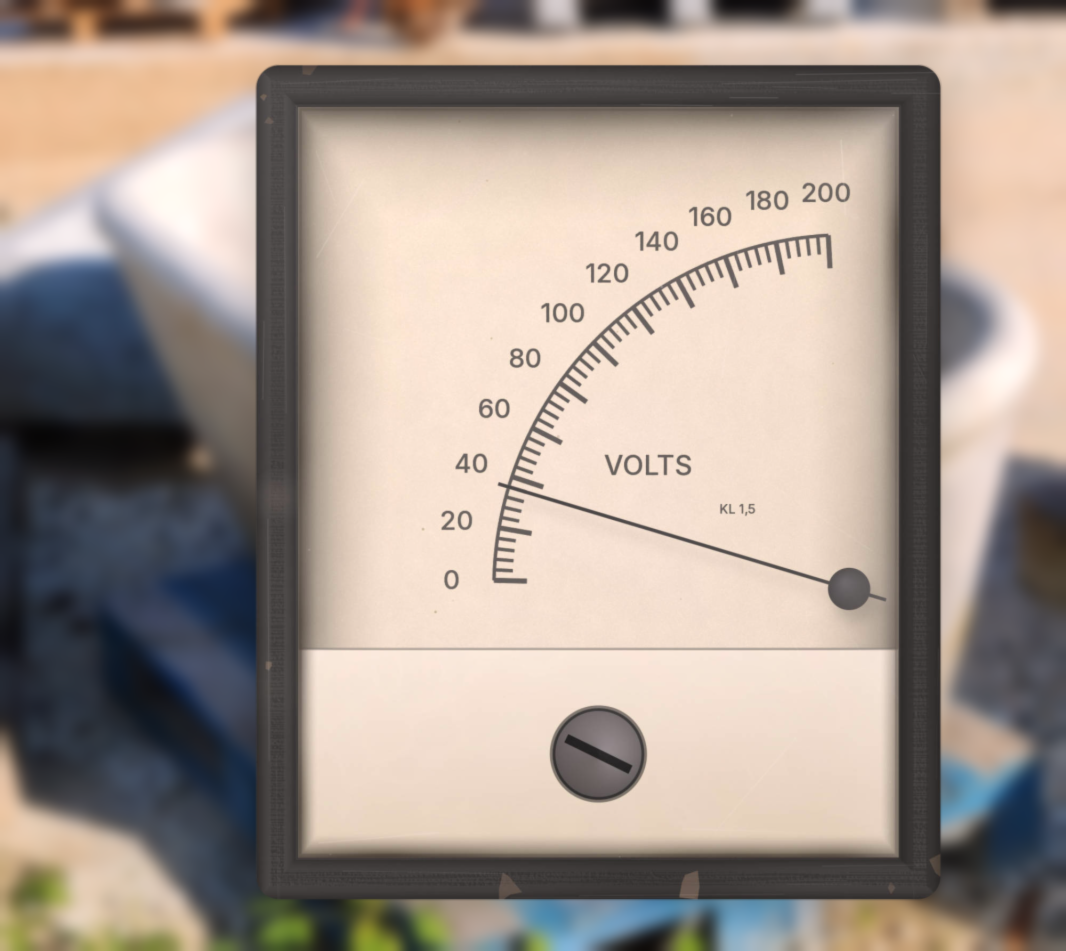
36 V
